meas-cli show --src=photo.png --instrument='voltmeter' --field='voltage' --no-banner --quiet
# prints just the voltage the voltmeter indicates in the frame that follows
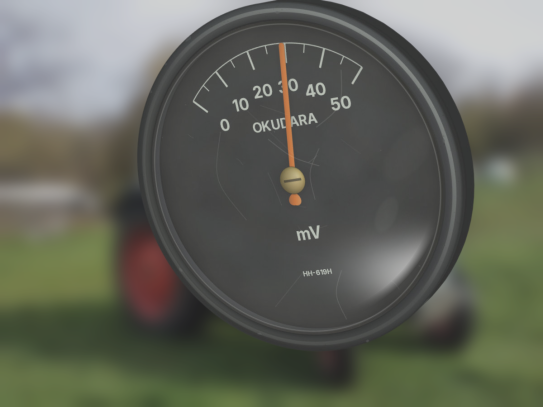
30 mV
